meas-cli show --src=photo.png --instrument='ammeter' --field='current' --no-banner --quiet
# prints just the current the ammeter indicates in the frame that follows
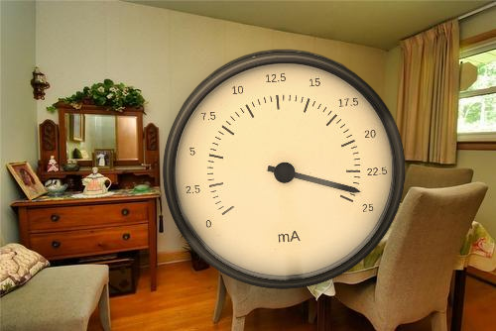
24 mA
